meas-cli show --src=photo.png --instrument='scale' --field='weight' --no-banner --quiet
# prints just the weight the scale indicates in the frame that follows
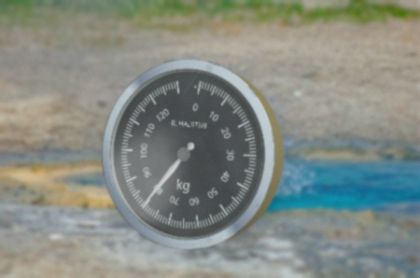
80 kg
